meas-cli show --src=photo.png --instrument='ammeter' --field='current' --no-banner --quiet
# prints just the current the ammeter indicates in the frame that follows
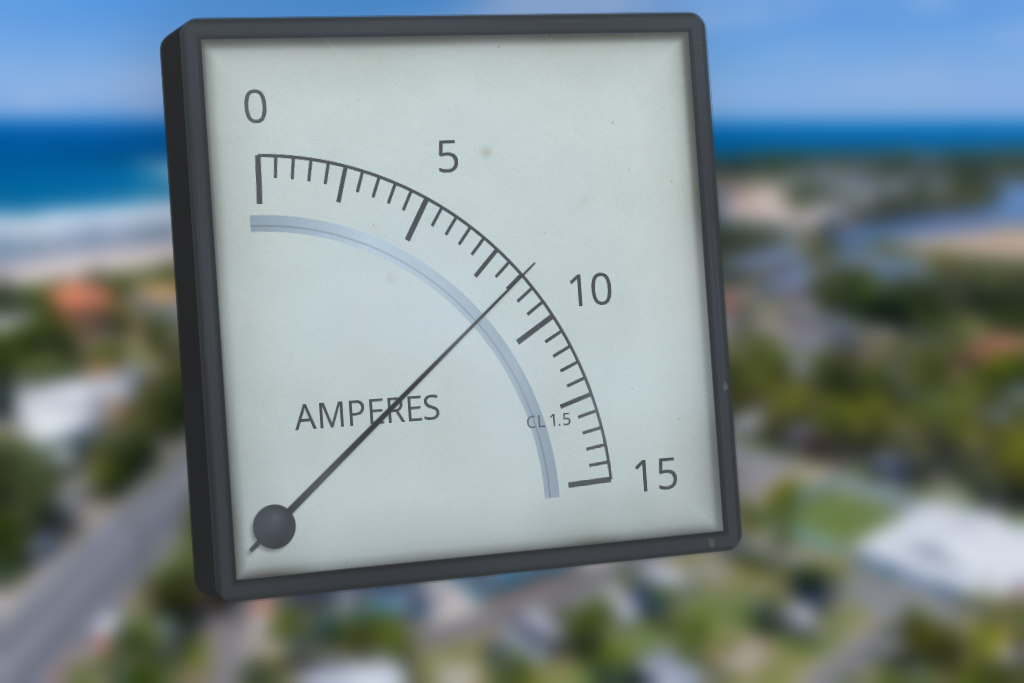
8.5 A
